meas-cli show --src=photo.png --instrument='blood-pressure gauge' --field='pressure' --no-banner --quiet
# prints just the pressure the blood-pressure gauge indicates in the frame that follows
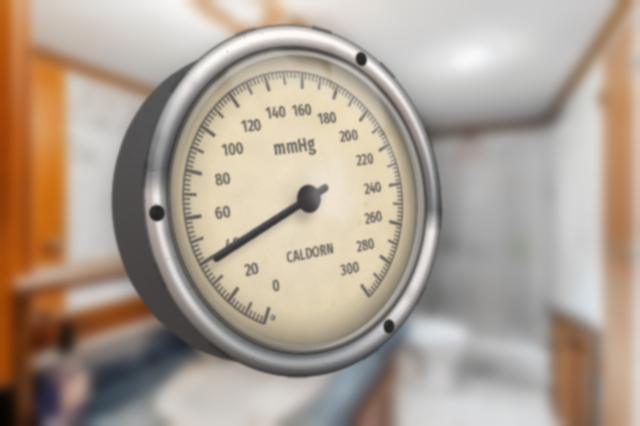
40 mmHg
